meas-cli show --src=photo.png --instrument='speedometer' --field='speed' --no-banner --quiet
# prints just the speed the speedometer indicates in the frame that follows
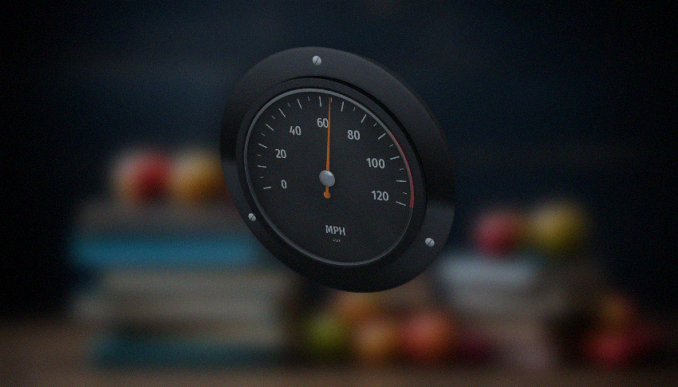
65 mph
